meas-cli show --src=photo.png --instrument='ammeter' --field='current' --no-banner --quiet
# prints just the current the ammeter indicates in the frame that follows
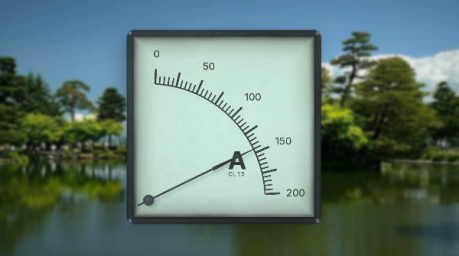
145 A
